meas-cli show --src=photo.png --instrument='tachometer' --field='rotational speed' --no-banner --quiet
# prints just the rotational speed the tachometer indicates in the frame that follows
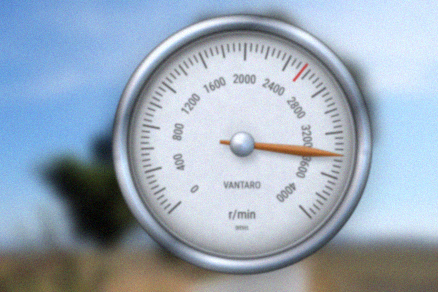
3400 rpm
